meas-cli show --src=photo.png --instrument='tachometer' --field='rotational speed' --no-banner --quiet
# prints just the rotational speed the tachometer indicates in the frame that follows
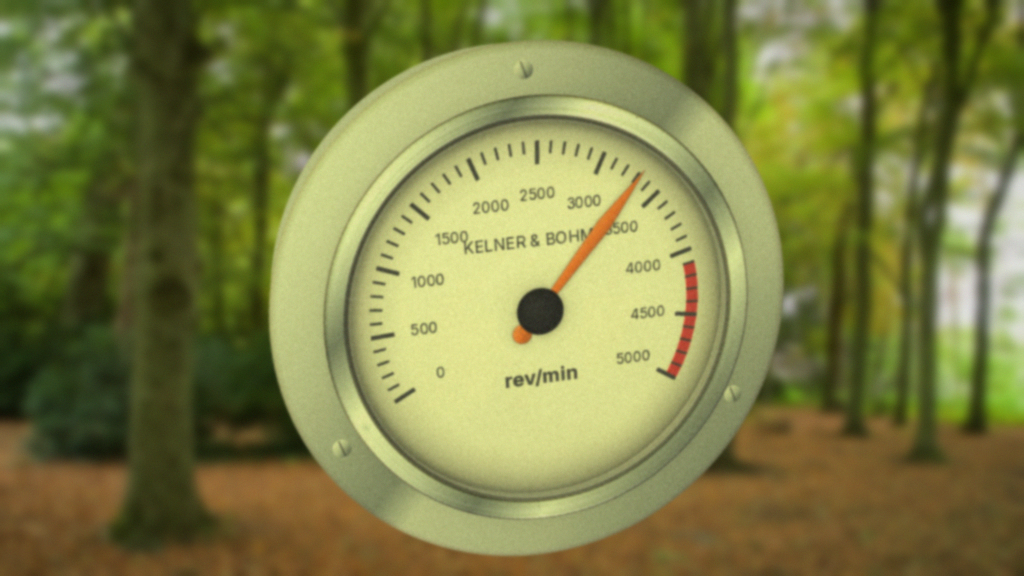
3300 rpm
